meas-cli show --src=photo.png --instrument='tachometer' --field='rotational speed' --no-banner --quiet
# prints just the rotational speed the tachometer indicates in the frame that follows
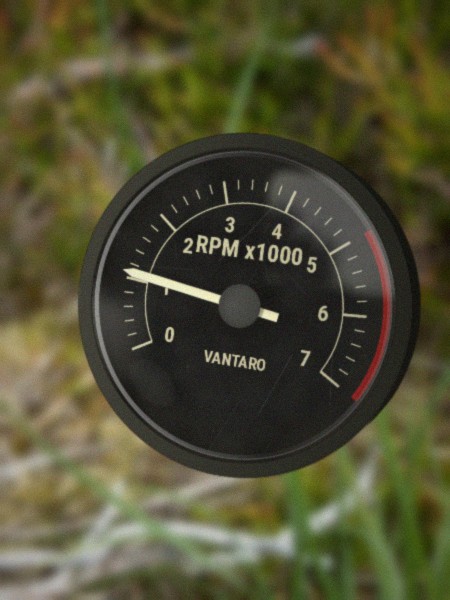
1100 rpm
